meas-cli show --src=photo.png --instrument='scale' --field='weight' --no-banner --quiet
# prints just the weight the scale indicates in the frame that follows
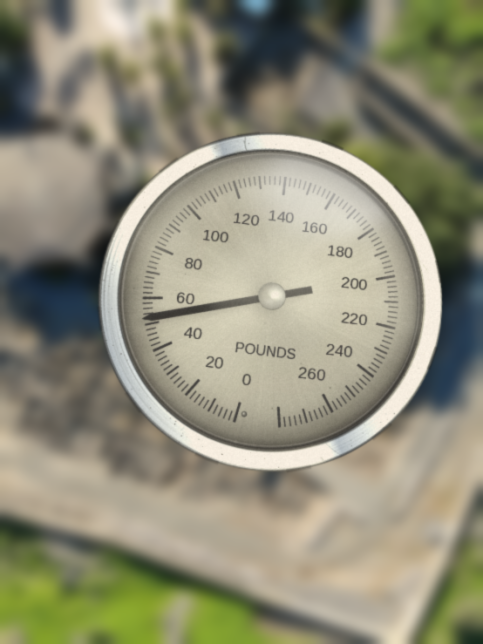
52 lb
